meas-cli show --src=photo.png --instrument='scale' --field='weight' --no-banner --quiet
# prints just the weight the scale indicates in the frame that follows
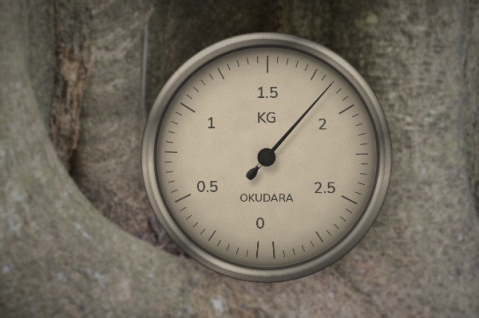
1.85 kg
